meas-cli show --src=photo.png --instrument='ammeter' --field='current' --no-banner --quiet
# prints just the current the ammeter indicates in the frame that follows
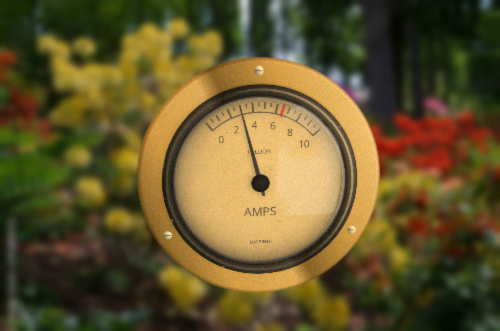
3 A
